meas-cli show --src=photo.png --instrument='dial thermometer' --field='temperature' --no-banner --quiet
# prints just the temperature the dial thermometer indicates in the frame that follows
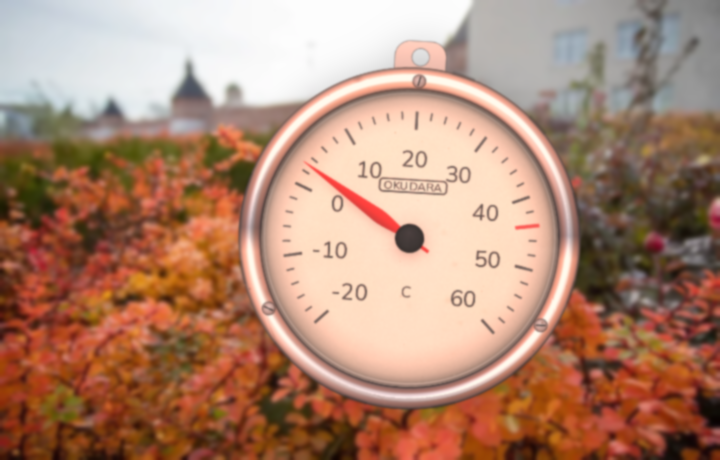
3 °C
